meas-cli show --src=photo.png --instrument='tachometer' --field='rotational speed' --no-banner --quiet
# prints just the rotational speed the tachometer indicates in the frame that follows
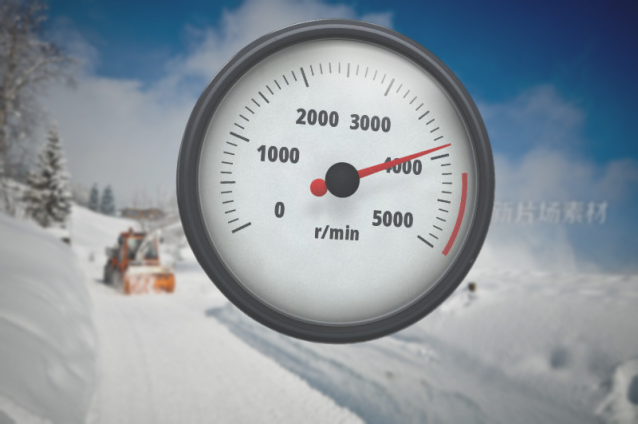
3900 rpm
